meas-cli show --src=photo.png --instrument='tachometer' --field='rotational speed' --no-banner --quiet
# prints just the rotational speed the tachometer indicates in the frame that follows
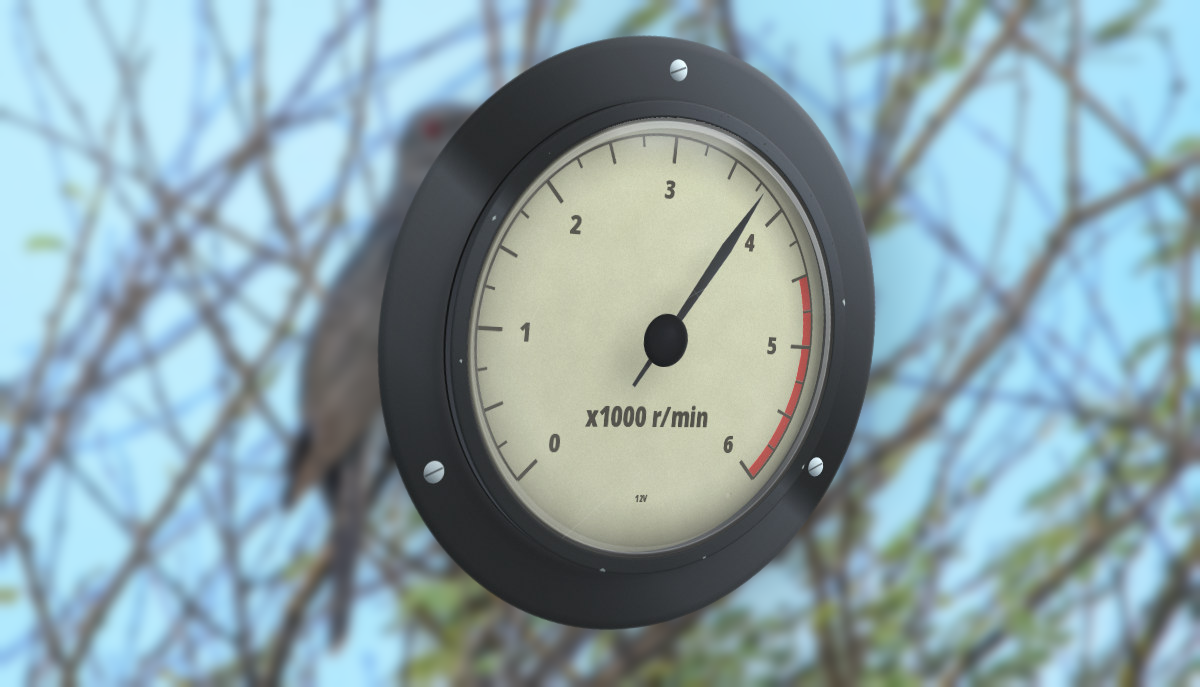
3750 rpm
